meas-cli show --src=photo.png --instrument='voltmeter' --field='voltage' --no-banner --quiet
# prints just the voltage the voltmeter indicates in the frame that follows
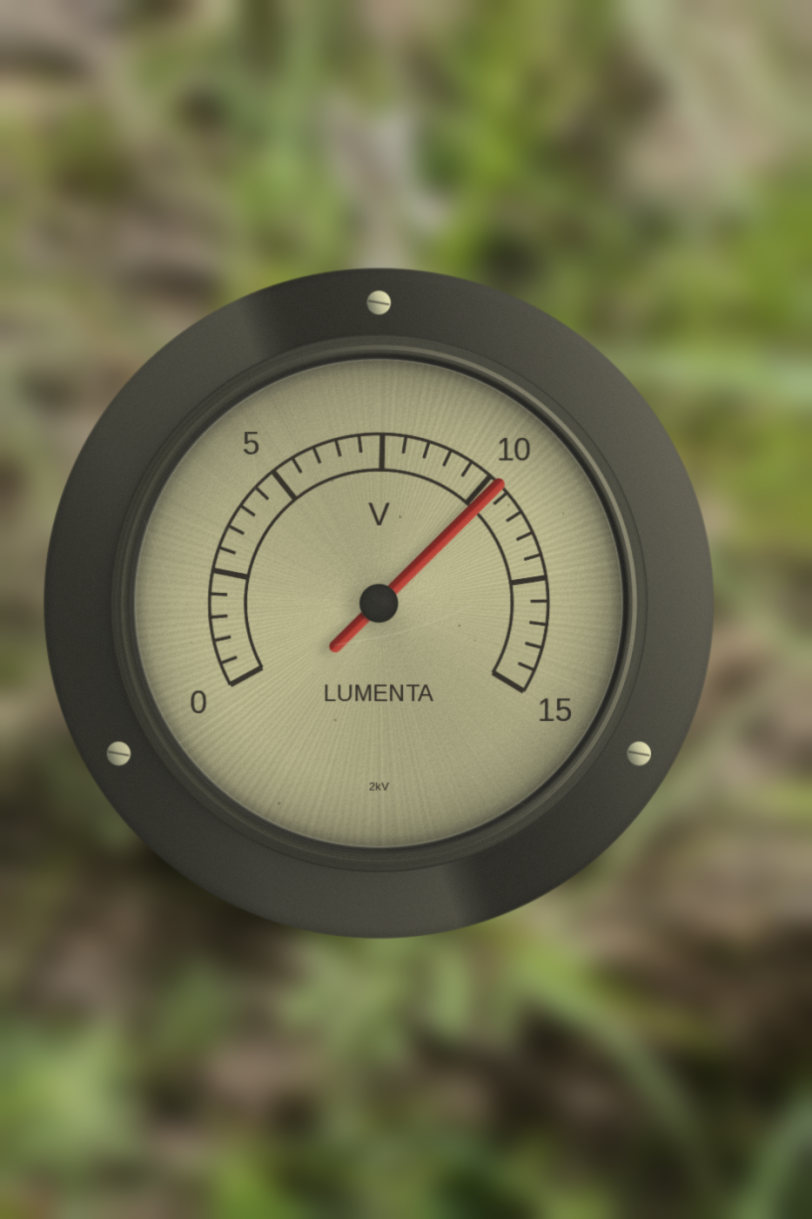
10.25 V
